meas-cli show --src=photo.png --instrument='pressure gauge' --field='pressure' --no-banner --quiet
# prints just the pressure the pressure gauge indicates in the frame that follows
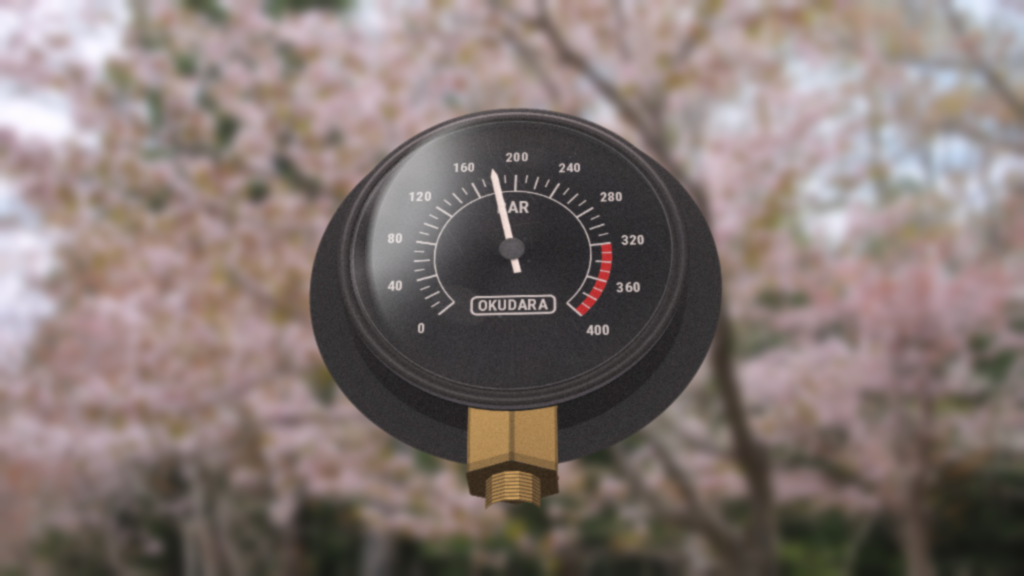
180 bar
